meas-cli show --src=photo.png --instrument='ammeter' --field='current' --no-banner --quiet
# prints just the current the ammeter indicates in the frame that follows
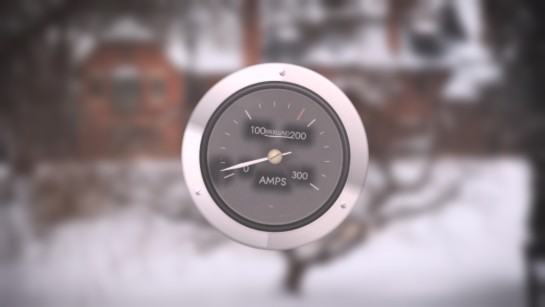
10 A
